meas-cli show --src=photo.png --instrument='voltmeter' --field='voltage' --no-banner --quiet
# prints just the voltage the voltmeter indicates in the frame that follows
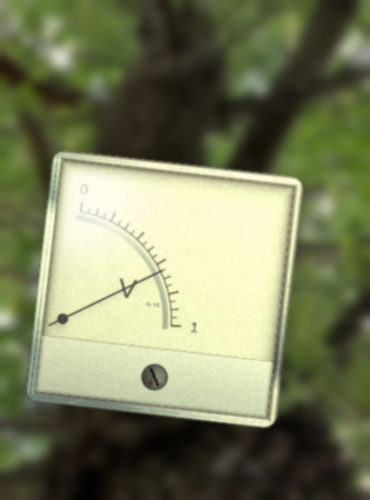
0.65 V
